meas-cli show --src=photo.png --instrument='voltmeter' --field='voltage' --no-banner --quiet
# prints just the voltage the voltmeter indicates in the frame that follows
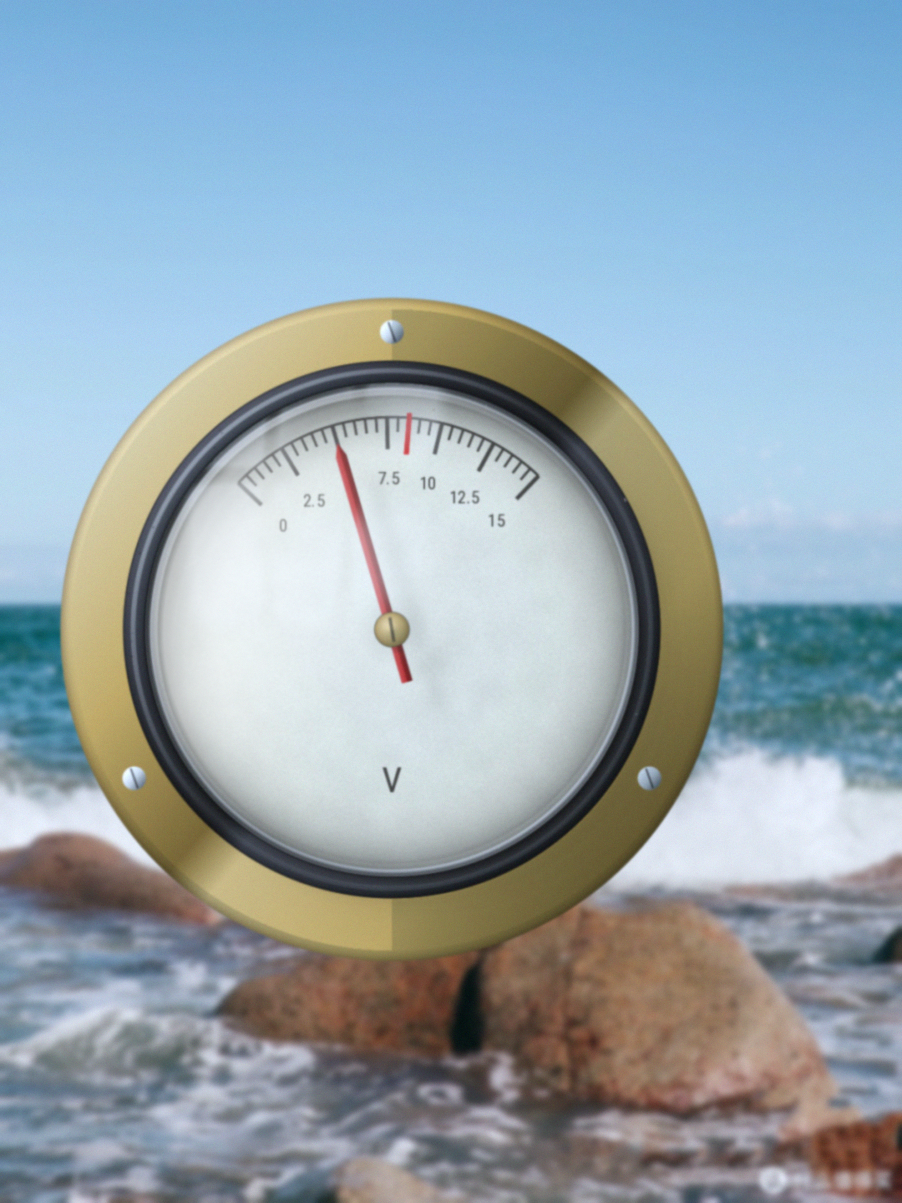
5 V
